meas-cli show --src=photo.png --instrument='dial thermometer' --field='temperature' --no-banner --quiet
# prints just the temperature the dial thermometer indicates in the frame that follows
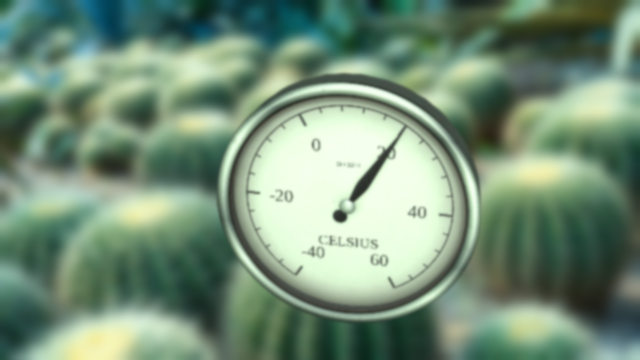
20 °C
